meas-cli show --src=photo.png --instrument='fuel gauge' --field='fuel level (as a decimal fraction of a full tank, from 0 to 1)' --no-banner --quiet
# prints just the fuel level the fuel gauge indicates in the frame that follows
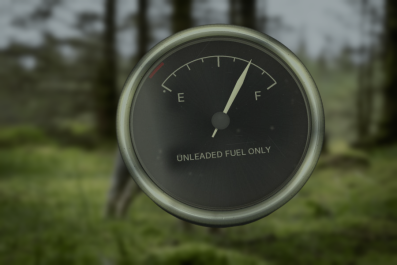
0.75
